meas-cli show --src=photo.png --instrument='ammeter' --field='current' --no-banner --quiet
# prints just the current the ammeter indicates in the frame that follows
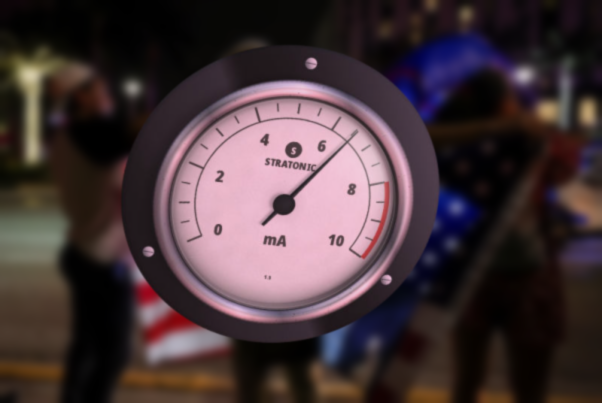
6.5 mA
